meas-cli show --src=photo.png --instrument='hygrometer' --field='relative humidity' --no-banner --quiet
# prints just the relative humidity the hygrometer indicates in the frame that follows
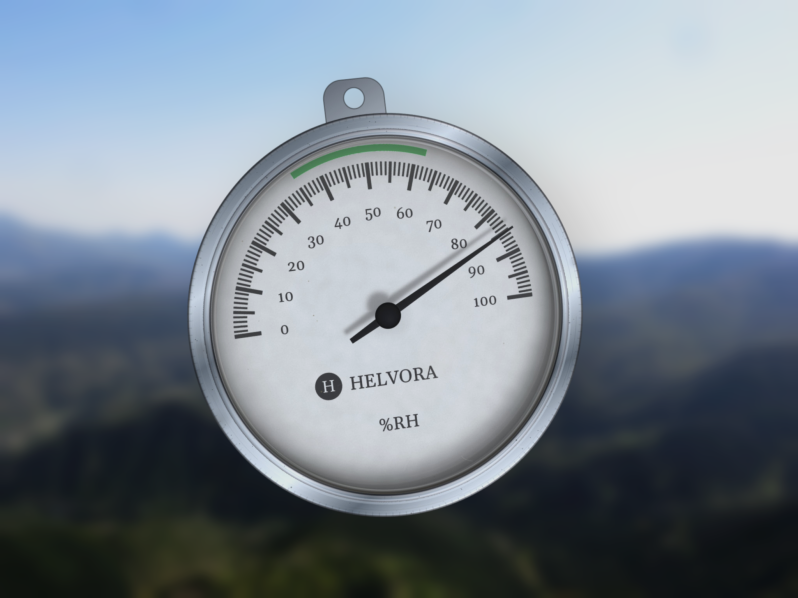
85 %
